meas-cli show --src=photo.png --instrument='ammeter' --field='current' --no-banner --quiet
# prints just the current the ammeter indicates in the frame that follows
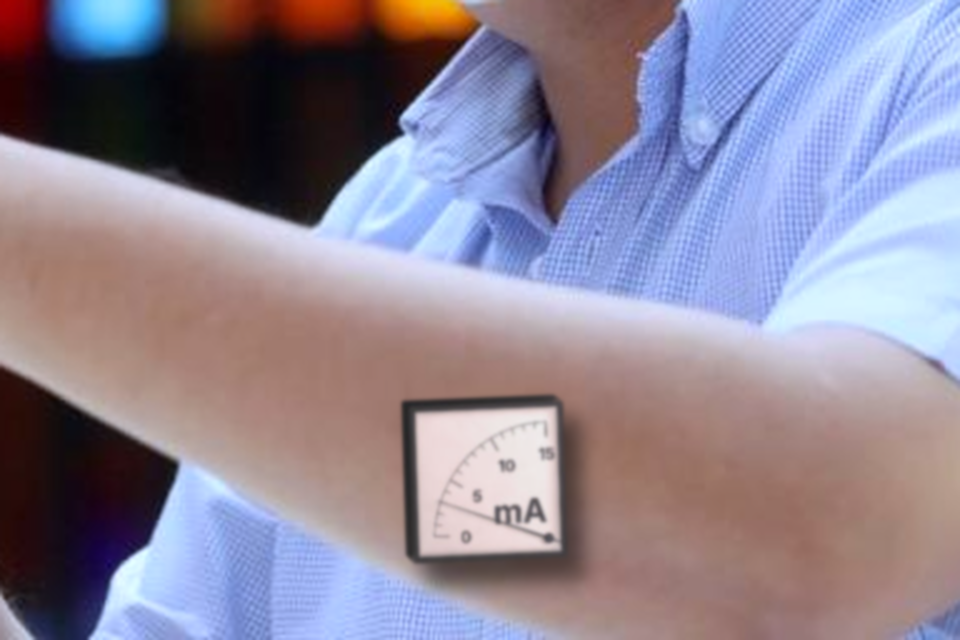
3 mA
